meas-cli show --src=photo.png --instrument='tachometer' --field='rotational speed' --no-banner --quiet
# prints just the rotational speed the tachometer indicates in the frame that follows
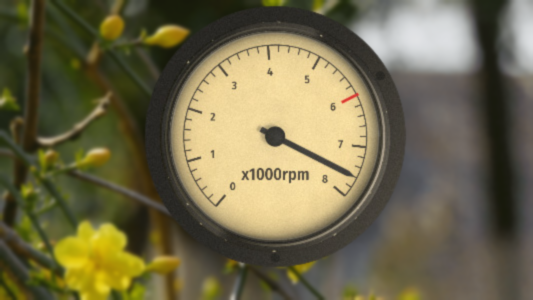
7600 rpm
